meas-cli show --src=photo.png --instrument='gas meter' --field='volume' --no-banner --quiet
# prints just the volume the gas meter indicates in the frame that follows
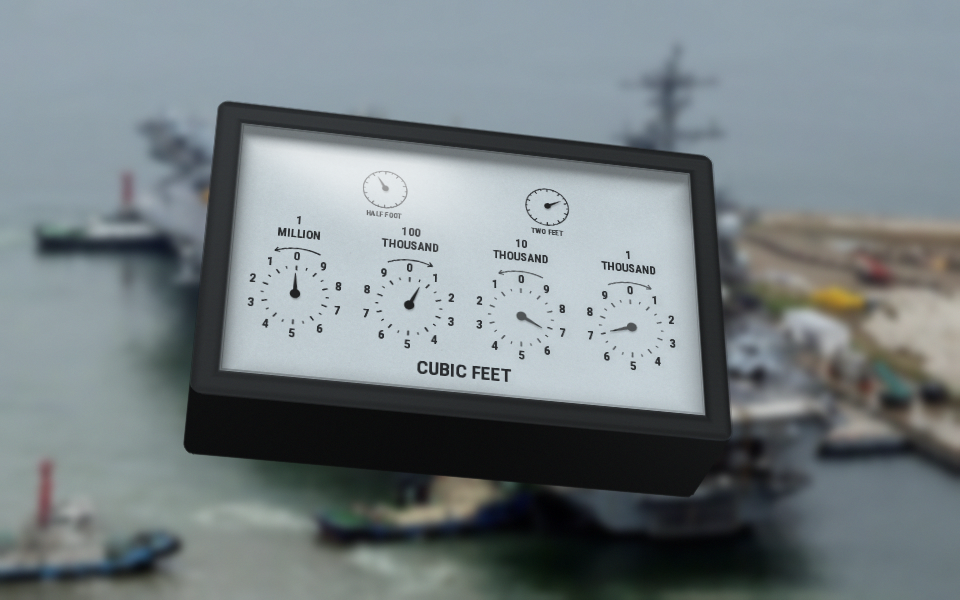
6700 ft³
